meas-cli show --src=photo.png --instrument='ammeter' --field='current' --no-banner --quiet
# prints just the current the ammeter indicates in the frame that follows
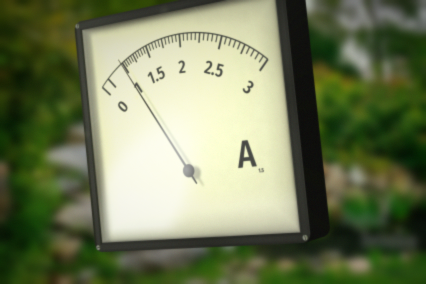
1 A
